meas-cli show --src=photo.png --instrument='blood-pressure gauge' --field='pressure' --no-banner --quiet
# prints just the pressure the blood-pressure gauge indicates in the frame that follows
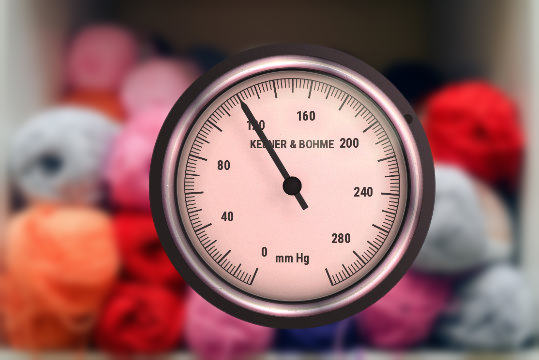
120 mmHg
